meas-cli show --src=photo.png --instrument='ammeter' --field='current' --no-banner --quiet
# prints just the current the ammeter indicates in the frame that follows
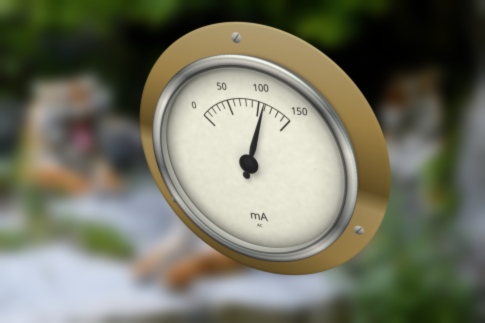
110 mA
